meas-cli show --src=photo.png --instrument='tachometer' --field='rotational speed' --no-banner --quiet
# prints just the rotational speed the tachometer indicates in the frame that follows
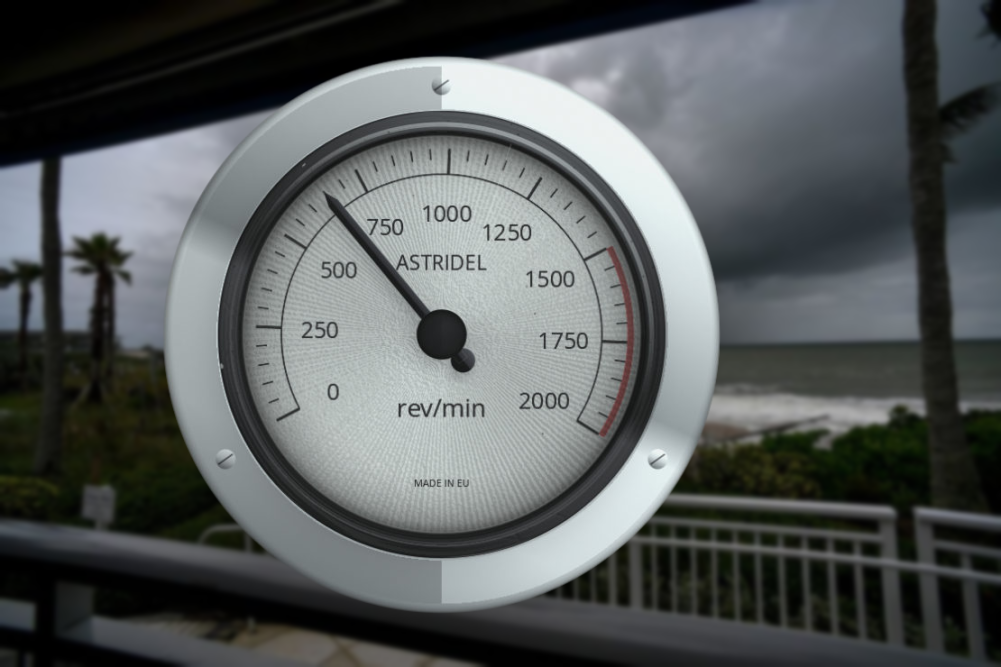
650 rpm
